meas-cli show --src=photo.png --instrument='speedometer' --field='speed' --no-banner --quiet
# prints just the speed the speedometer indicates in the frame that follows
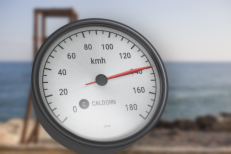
140 km/h
